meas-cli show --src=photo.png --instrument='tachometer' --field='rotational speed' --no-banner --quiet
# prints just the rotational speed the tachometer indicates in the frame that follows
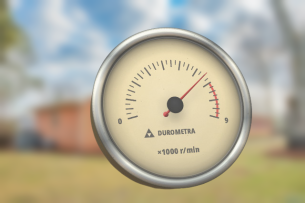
6500 rpm
